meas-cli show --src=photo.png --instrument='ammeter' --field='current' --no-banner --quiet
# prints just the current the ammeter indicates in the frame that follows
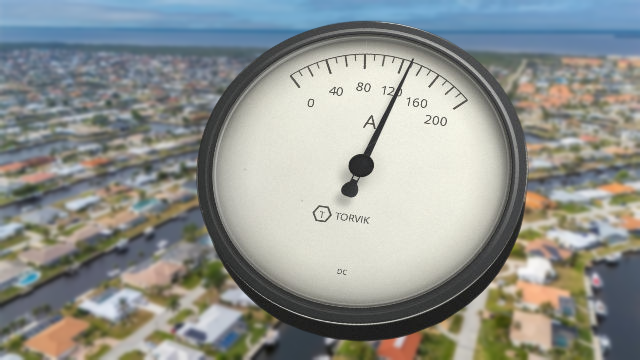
130 A
